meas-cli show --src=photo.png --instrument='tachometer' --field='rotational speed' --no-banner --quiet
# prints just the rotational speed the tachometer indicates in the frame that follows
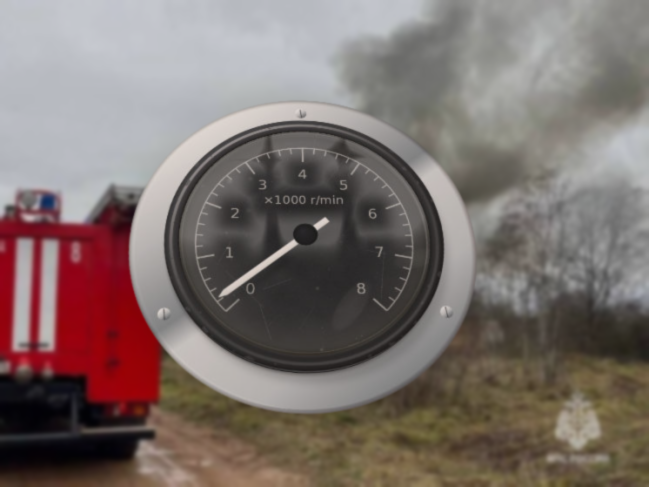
200 rpm
